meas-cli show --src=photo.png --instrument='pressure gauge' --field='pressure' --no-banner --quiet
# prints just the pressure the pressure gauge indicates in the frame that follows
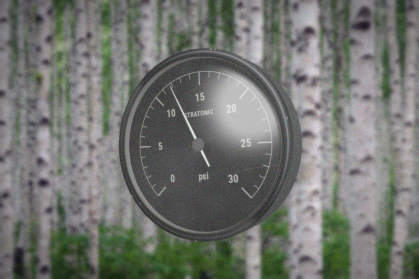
12 psi
